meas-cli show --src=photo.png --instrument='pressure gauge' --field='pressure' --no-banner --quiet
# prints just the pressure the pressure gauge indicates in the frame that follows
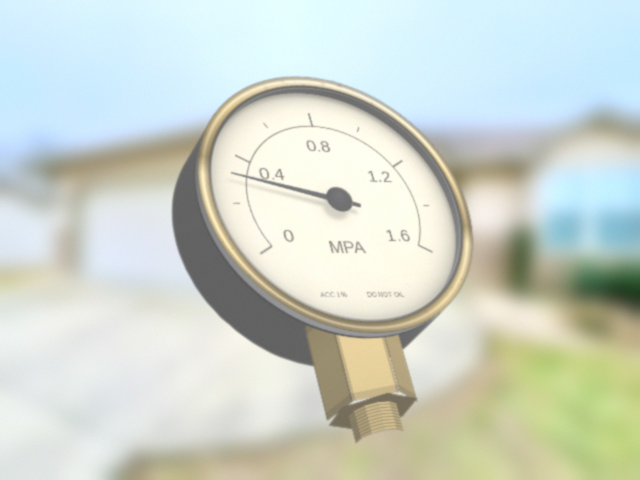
0.3 MPa
